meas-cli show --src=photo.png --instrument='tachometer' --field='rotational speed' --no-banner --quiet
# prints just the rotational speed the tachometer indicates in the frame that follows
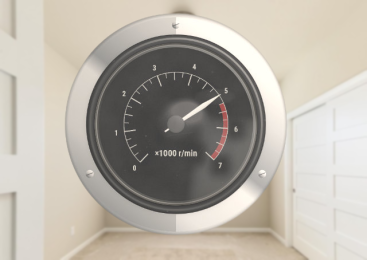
5000 rpm
